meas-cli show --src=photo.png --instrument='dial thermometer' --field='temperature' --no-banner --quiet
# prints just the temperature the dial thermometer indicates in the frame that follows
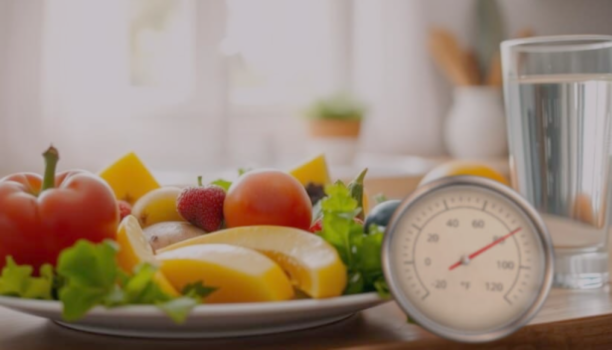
80 °F
